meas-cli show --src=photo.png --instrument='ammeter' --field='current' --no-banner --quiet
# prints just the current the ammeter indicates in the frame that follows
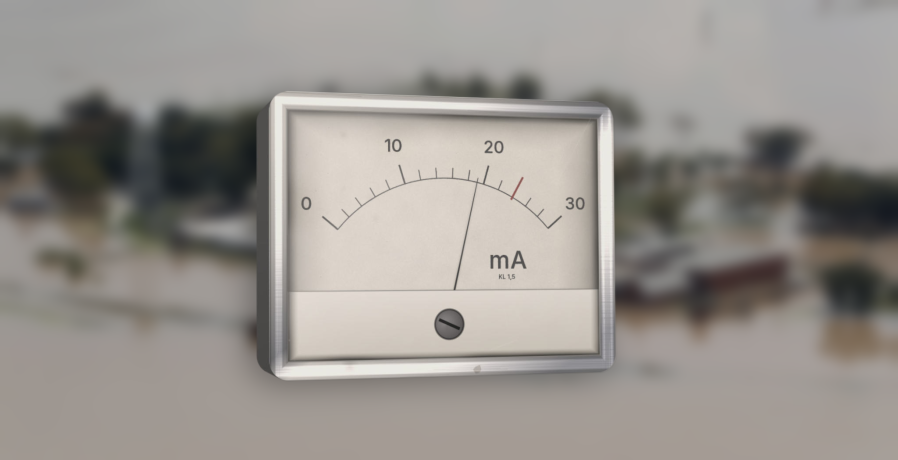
19 mA
